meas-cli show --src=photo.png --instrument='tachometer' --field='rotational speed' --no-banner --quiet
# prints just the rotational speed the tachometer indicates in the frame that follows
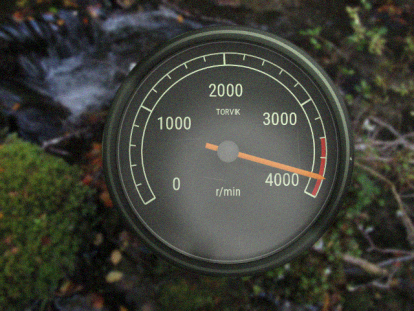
3800 rpm
